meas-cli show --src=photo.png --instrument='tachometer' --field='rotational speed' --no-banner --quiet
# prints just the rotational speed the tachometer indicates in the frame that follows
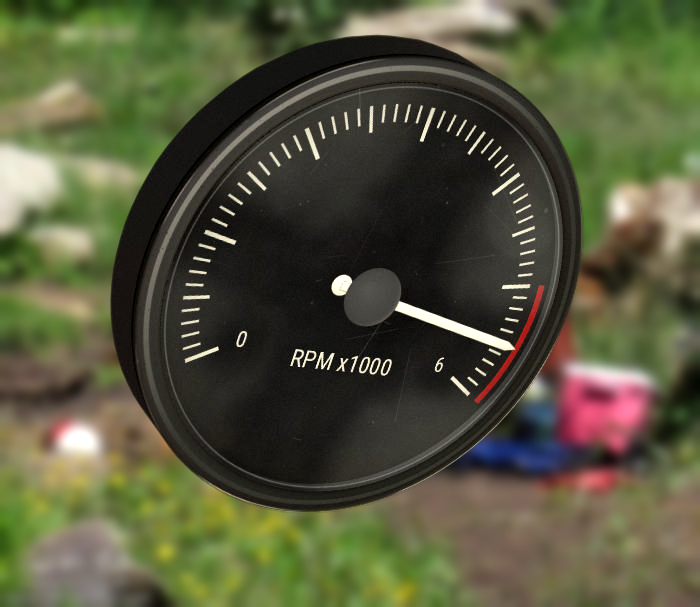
5500 rpm
